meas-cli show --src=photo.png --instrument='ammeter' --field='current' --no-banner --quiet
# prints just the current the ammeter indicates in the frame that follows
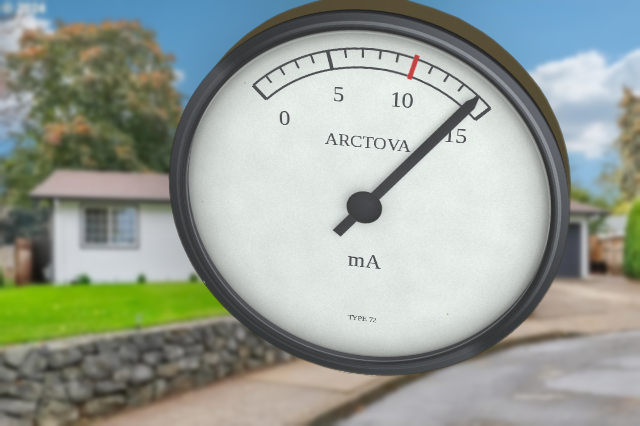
14 mA
